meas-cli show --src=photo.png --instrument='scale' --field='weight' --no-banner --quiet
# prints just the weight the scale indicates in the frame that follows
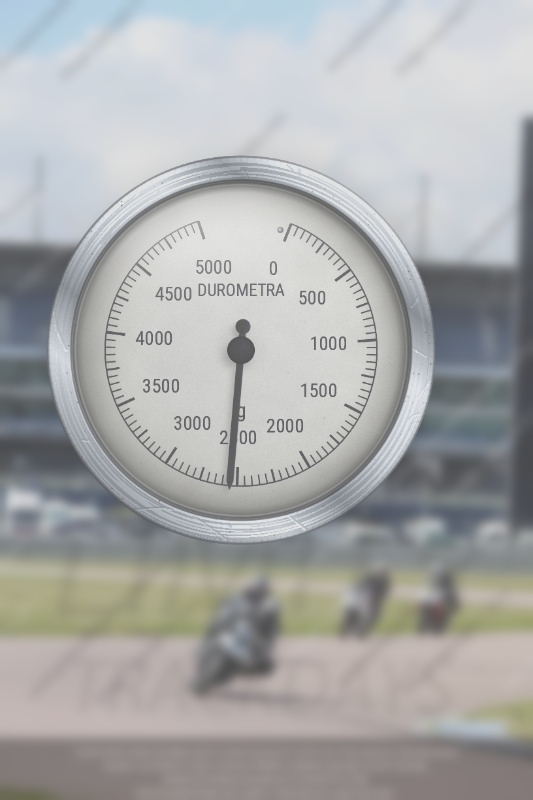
2550 g
